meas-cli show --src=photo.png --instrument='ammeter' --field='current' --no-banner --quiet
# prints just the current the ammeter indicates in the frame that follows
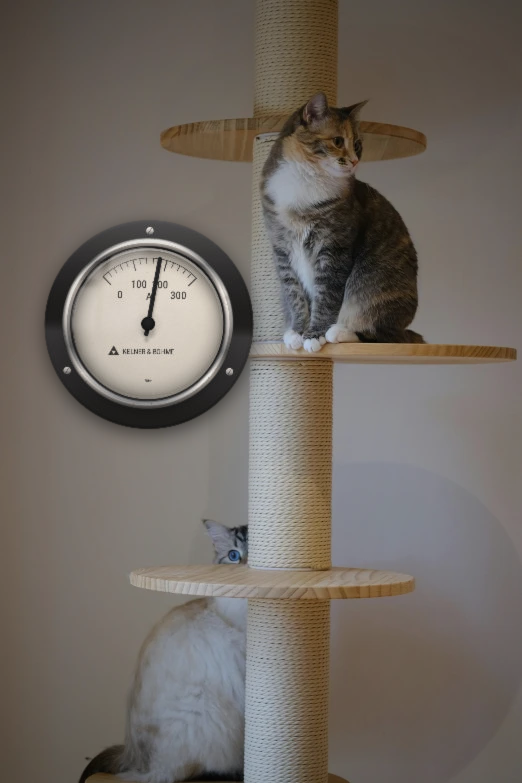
180 A
